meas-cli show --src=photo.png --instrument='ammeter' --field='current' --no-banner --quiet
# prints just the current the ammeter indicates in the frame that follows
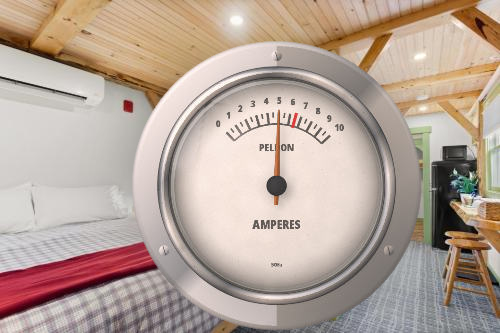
5 A
